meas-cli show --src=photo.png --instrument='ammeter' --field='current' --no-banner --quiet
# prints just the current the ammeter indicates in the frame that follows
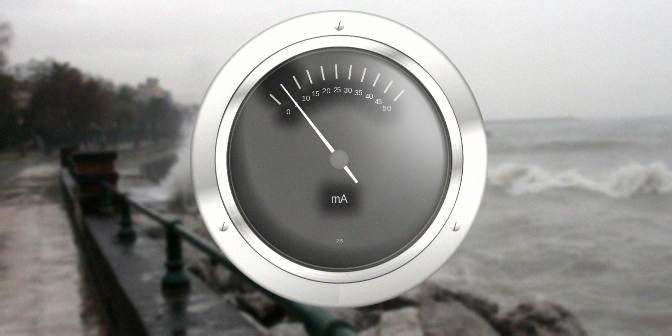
5 mA
